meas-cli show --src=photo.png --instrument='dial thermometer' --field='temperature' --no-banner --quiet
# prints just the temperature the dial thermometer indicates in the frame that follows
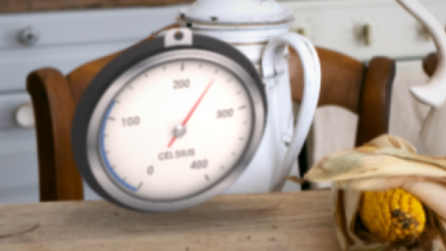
240 °C
